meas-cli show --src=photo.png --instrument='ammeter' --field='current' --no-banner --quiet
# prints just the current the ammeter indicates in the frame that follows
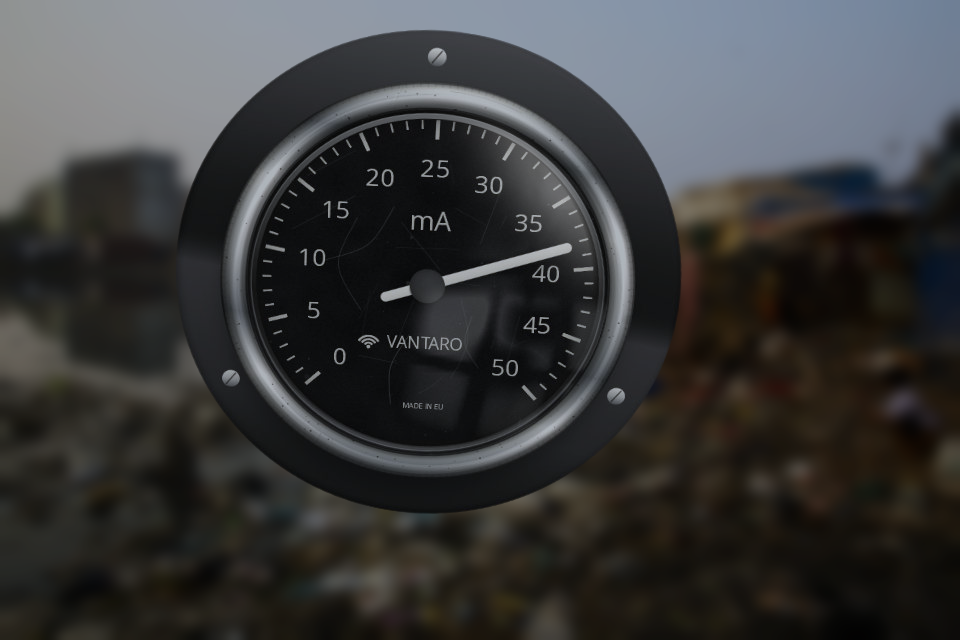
38 mA
